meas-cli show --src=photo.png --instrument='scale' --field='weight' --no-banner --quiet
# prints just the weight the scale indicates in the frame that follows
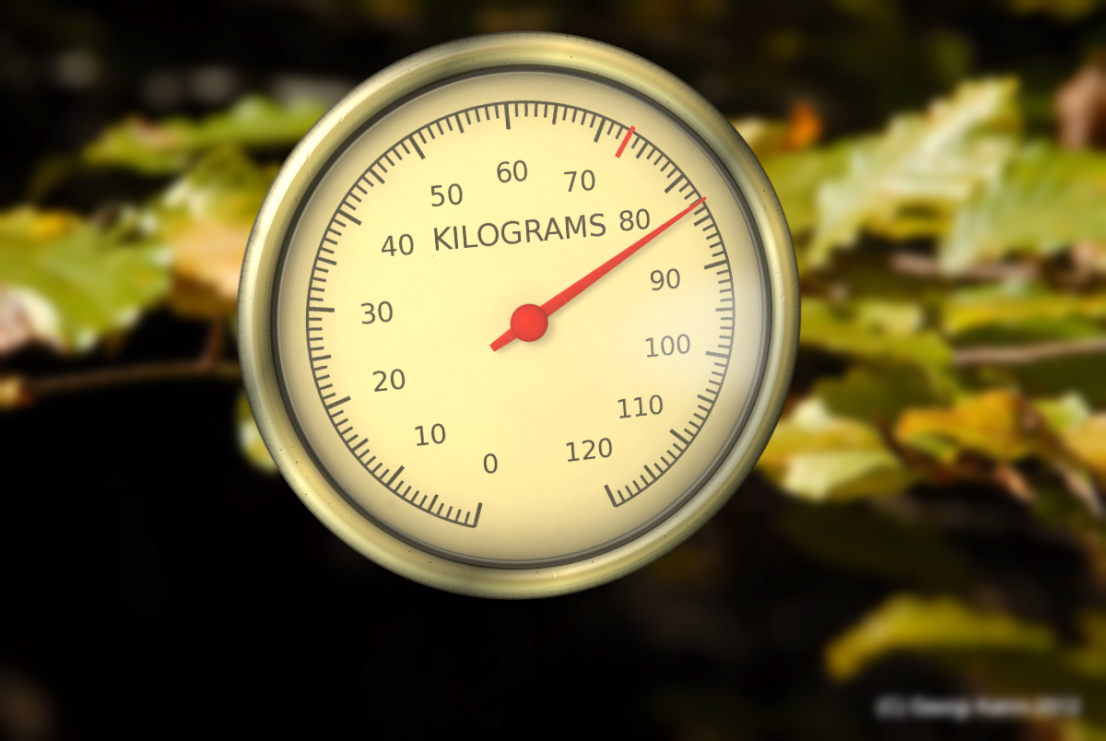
83 kg
